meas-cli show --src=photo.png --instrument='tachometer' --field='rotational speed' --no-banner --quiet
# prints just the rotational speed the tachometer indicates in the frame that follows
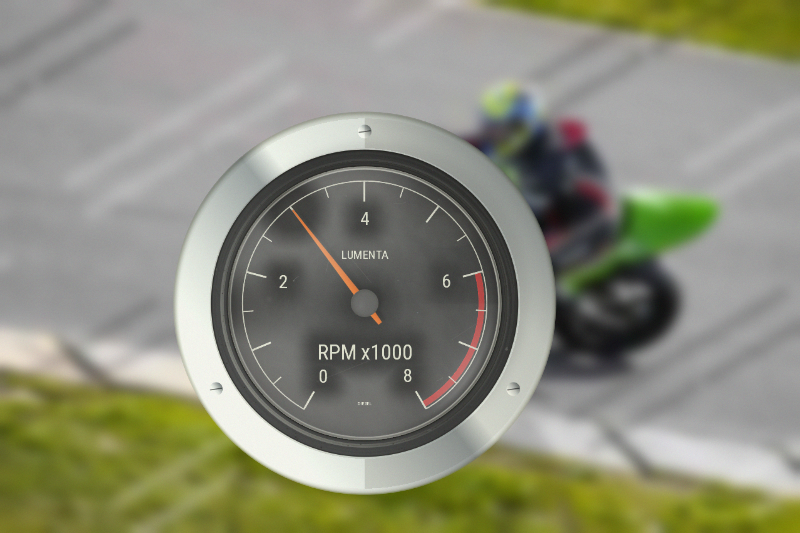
3000 rpm
